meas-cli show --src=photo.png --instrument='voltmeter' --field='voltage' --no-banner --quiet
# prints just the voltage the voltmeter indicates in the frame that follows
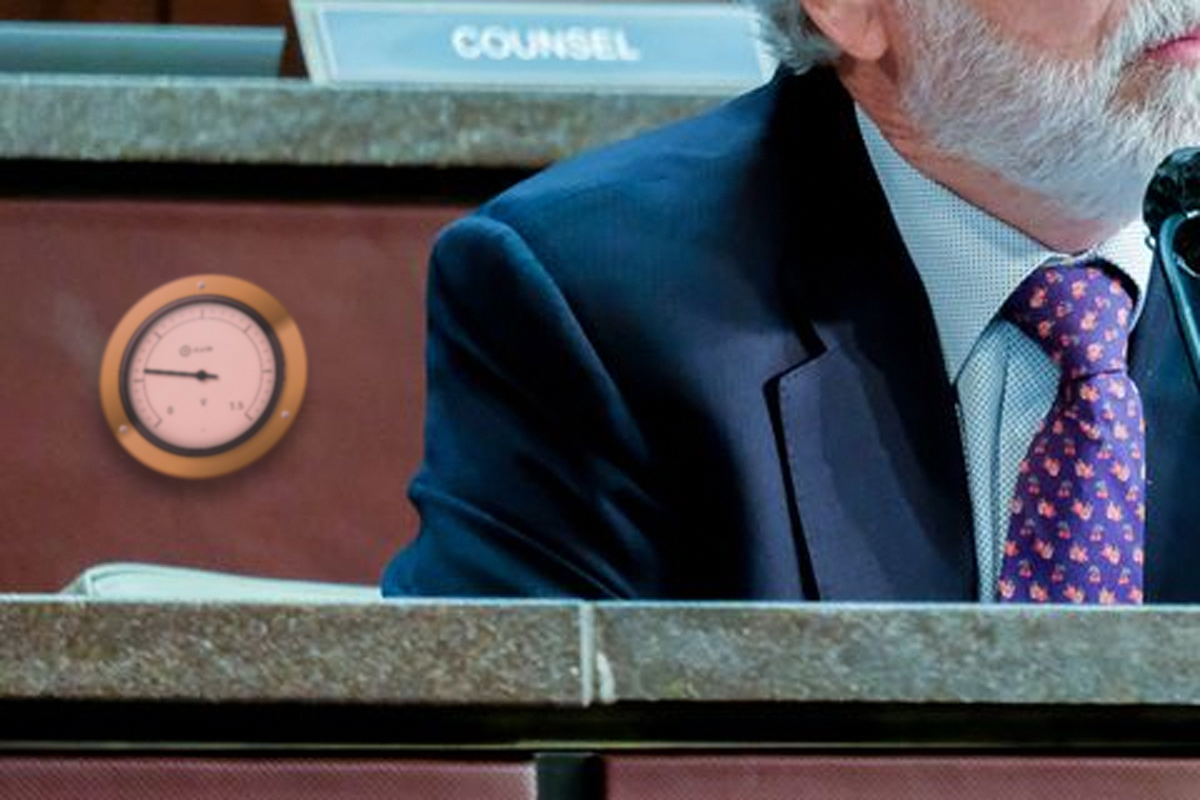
0.3 V
